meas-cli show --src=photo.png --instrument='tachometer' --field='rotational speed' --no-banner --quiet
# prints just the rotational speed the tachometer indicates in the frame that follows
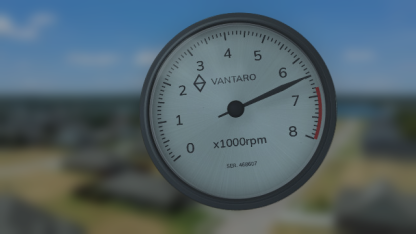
6500 rpm
